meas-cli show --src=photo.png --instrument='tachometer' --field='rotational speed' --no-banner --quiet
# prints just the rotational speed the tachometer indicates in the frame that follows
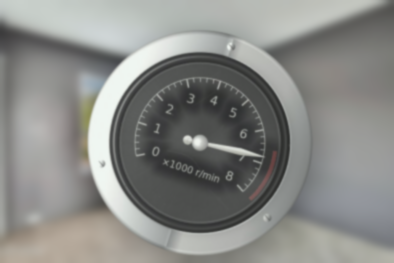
6800 rpm
